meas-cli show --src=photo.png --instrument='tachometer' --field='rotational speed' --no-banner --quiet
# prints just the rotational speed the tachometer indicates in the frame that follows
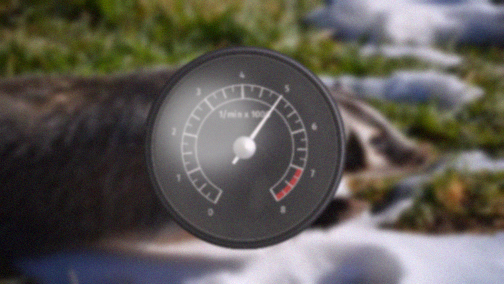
5000 rpm
